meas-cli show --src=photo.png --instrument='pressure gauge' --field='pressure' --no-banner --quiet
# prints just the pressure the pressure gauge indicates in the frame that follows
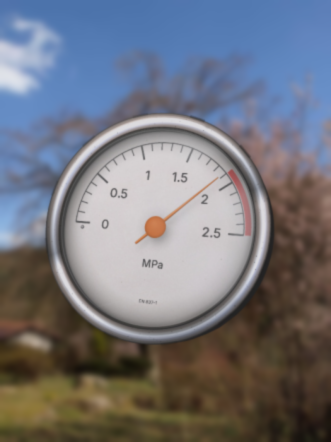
1.9 MPa
